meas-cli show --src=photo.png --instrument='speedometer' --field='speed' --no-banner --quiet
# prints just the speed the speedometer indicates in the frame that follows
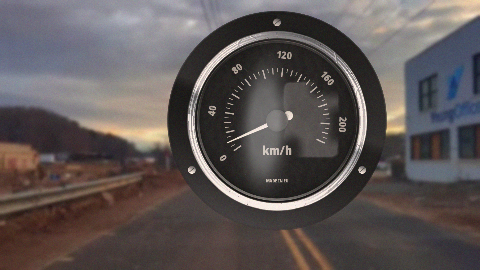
10 km/h
